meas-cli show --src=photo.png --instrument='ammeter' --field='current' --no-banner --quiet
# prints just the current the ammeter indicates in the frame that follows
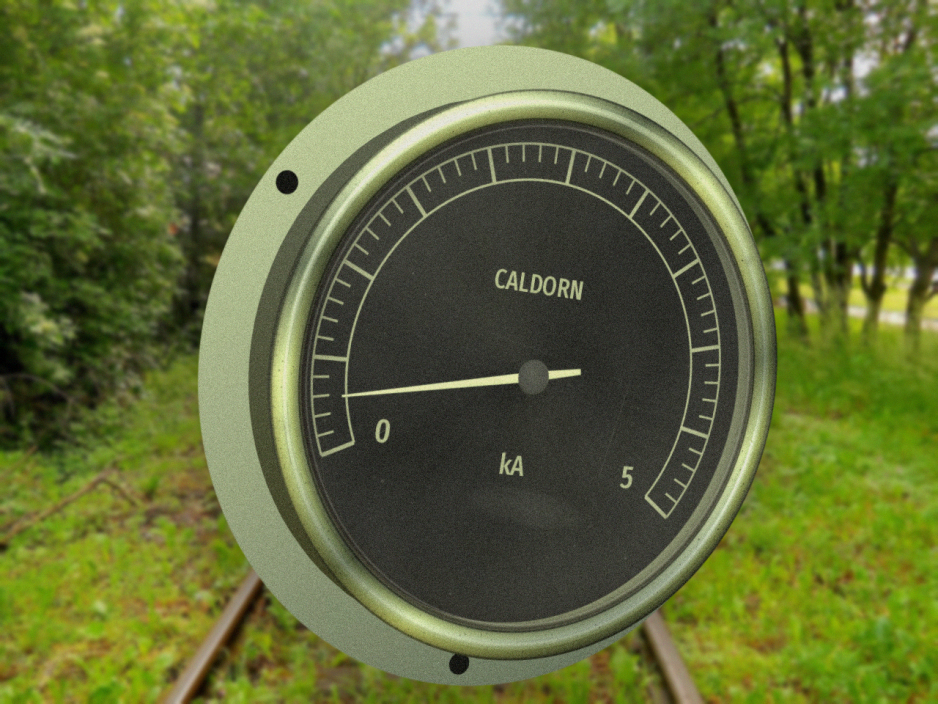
0.3 kA
